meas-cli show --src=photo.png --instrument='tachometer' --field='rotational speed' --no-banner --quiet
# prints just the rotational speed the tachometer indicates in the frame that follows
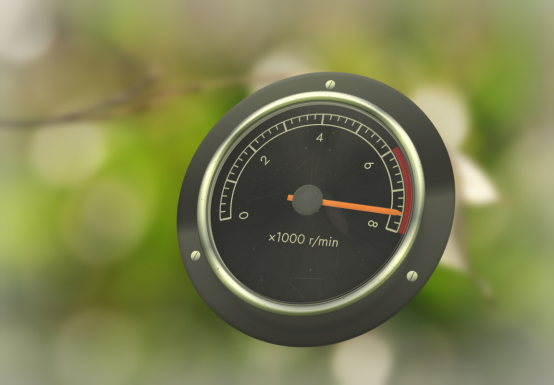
7600 rpm
